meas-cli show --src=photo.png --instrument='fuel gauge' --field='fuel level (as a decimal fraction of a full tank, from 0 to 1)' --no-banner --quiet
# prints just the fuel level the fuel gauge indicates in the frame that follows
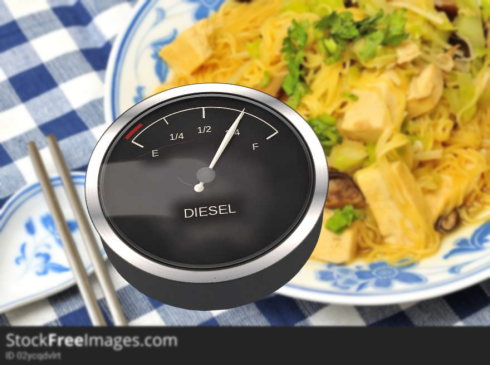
0.75
